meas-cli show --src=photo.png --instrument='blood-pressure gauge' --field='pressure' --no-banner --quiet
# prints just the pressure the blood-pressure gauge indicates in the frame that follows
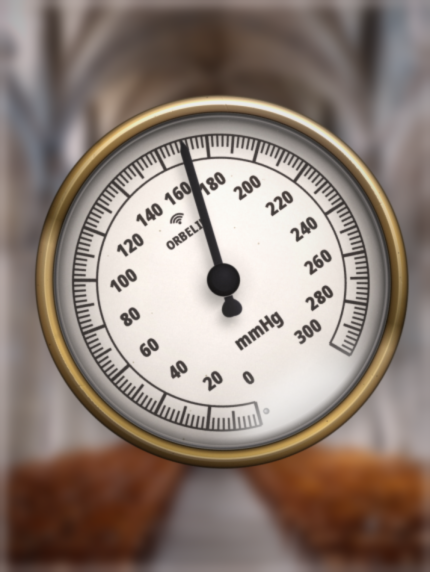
170 mmHg
